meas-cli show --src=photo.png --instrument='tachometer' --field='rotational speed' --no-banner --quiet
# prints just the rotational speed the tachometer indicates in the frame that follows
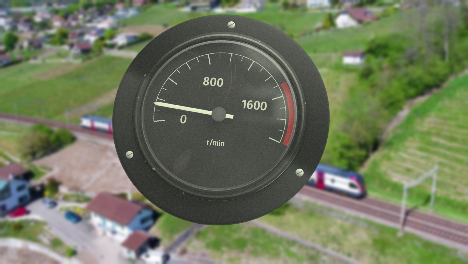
150 rpm
